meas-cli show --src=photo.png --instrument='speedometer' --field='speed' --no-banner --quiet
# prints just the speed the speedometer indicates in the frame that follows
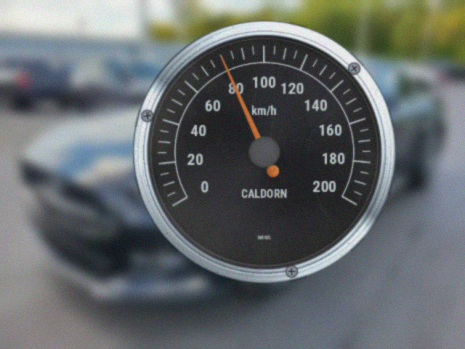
80 km/h
